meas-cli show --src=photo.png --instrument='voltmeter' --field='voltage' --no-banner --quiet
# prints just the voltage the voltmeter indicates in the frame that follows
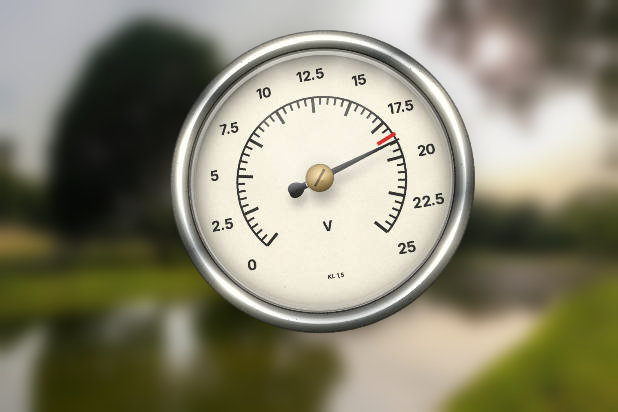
19 V
